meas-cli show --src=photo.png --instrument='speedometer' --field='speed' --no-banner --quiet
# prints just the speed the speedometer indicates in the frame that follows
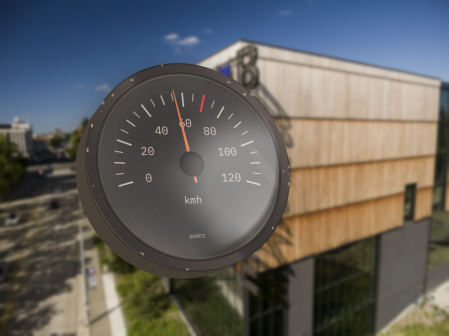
55 km/h
